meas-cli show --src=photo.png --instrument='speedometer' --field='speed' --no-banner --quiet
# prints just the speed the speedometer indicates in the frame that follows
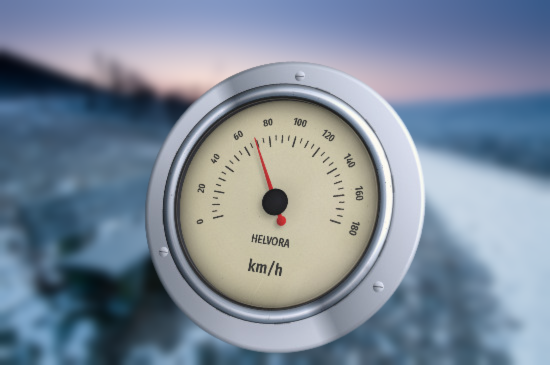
70 km/h
